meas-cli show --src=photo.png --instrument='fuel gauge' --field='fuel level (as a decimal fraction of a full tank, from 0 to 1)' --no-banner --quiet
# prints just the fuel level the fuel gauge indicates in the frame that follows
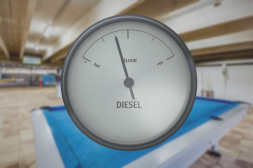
0.375
